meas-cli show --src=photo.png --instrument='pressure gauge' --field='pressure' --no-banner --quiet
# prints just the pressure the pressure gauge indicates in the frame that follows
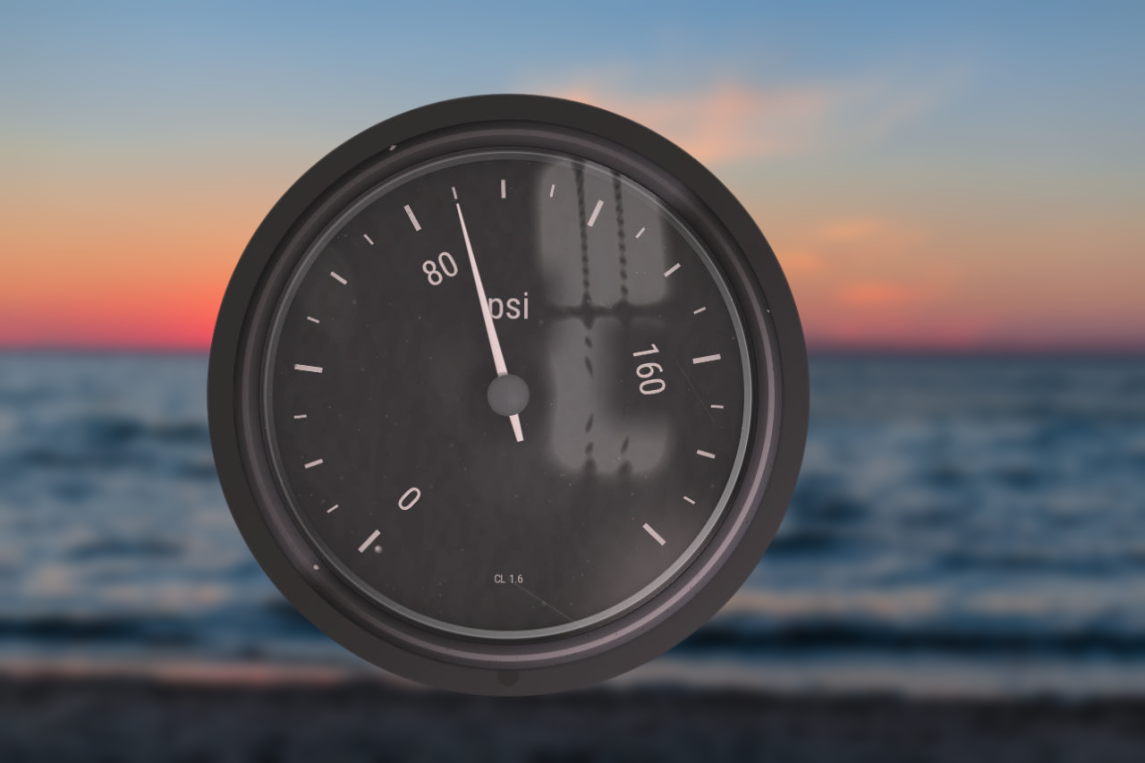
90 psi
